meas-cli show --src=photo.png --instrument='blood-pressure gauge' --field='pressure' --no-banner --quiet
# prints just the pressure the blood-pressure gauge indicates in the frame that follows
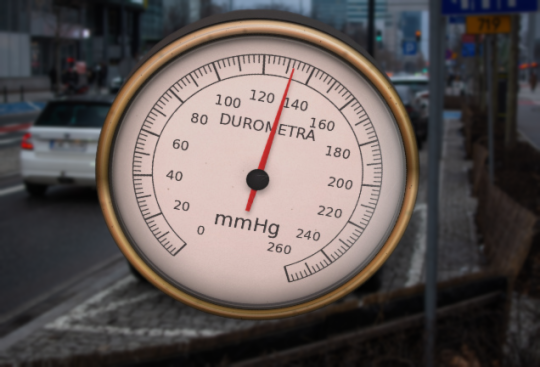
132 mmHg
